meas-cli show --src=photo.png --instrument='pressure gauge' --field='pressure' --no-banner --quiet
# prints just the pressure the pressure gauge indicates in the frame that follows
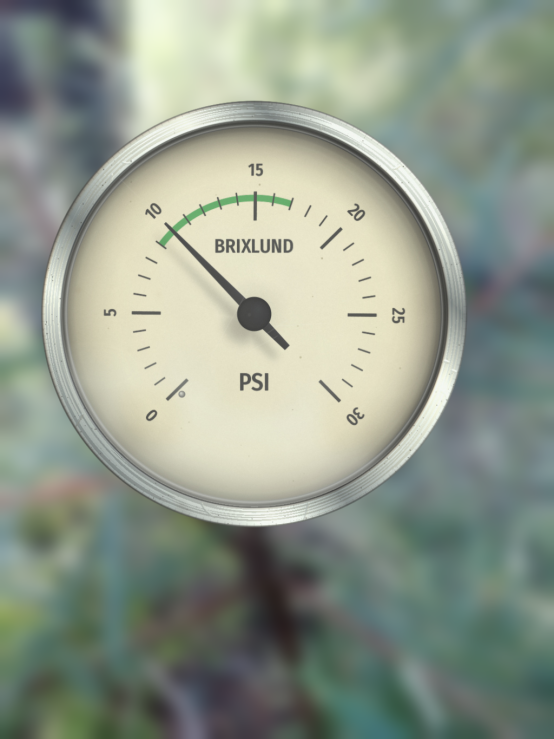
10 psi
